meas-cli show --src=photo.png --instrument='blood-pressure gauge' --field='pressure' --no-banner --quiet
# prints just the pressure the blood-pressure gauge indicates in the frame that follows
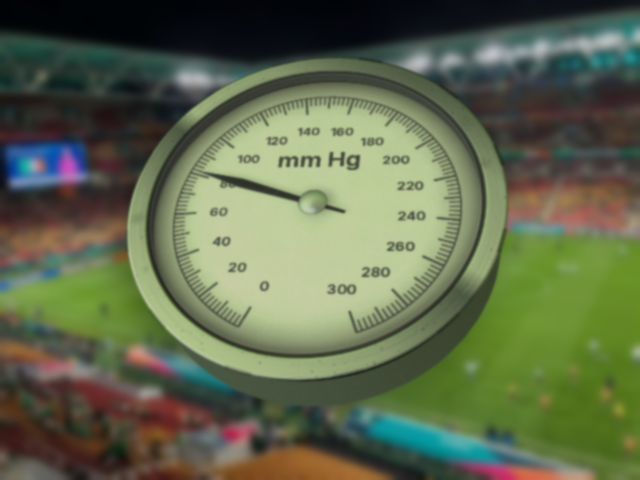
80 mmHg
